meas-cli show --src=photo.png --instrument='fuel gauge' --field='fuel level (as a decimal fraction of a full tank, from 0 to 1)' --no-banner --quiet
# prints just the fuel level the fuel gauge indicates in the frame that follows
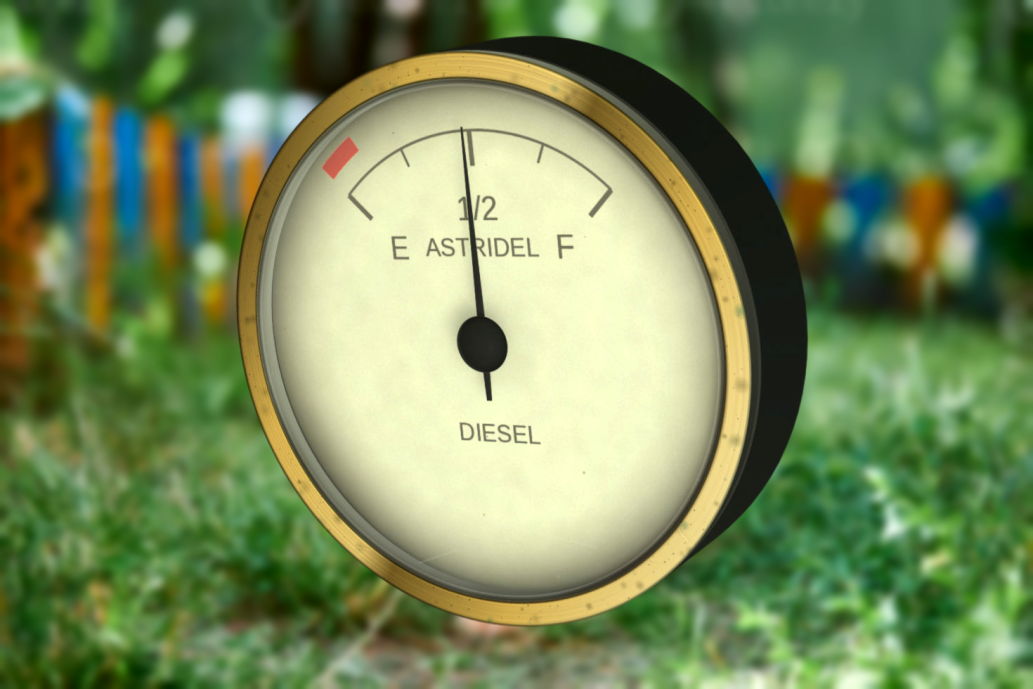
0.5
